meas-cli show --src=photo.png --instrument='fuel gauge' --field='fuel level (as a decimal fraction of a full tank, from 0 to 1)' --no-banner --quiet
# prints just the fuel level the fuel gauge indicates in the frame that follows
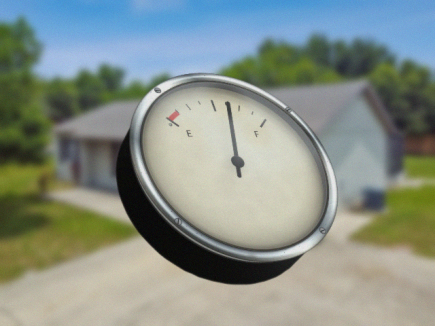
0.625
